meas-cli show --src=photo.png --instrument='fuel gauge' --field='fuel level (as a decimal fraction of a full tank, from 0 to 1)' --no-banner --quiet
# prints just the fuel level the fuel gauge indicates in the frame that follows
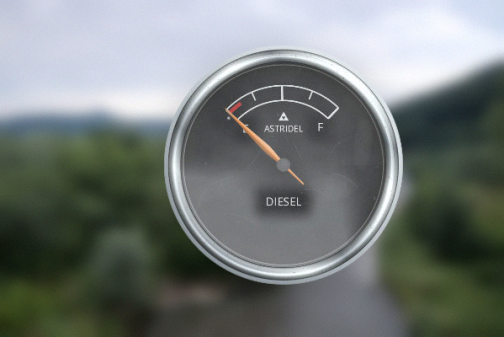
0
